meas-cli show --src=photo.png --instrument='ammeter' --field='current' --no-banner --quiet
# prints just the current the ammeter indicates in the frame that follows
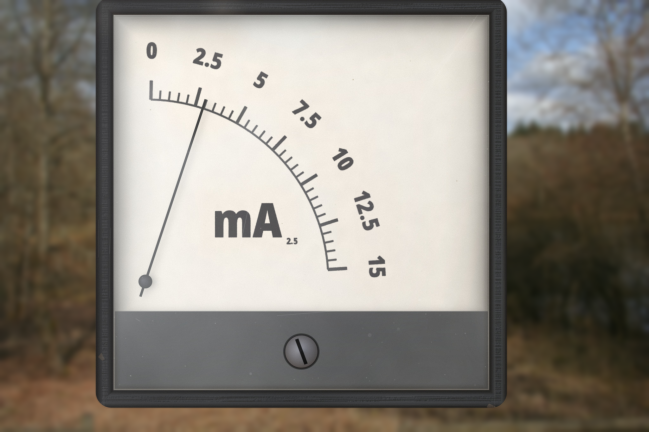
3 mA
